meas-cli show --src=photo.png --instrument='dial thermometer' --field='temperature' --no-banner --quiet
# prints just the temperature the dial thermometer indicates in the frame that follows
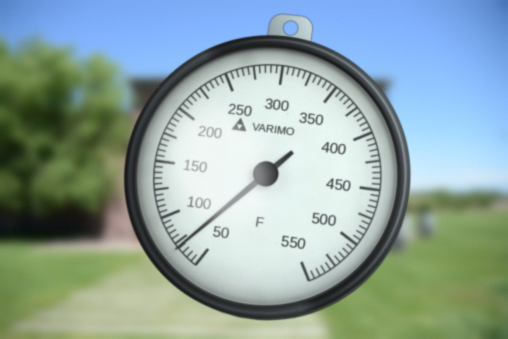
70 °F
